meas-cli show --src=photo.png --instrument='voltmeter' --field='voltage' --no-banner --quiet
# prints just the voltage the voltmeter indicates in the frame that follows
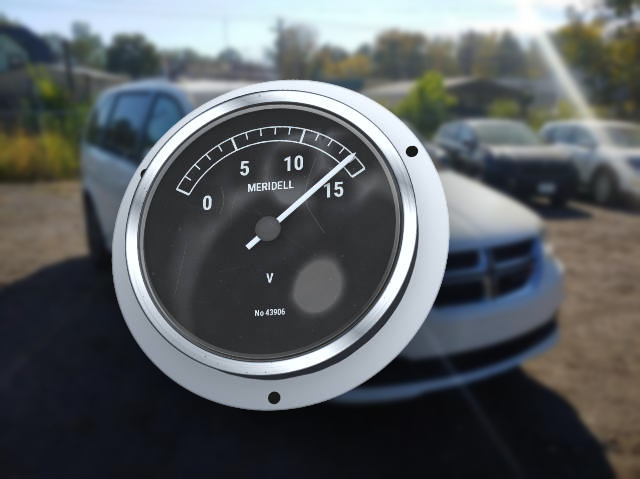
14 V
